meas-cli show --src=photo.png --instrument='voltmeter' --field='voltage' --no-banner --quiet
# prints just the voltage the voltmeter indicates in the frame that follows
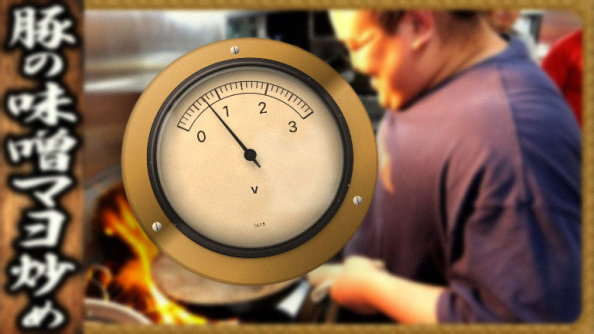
0.7 V
